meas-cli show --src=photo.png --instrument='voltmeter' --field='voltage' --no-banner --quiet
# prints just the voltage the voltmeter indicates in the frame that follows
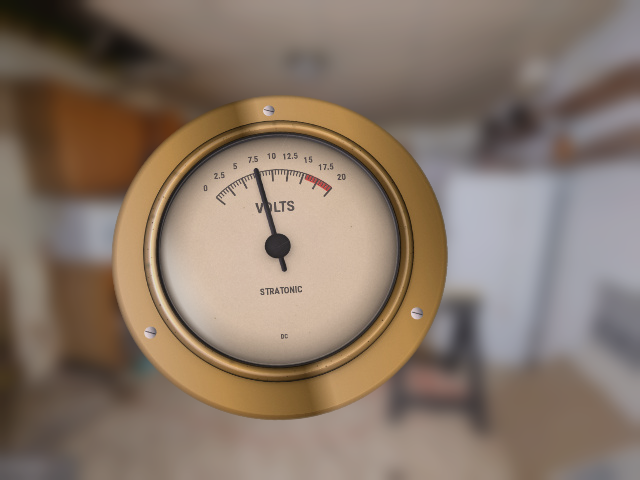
7.5 V
